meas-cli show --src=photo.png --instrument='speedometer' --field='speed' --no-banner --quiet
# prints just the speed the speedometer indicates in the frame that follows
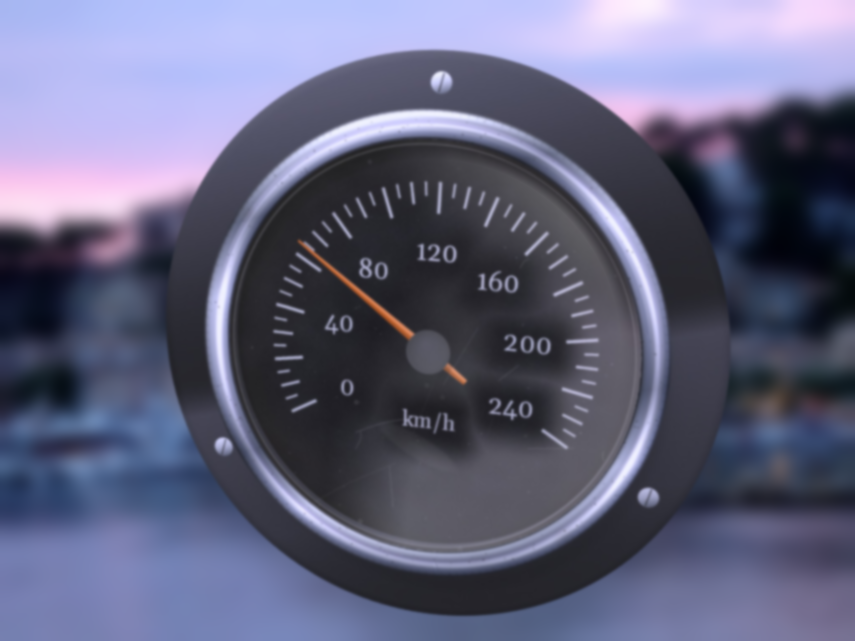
65 km/h
